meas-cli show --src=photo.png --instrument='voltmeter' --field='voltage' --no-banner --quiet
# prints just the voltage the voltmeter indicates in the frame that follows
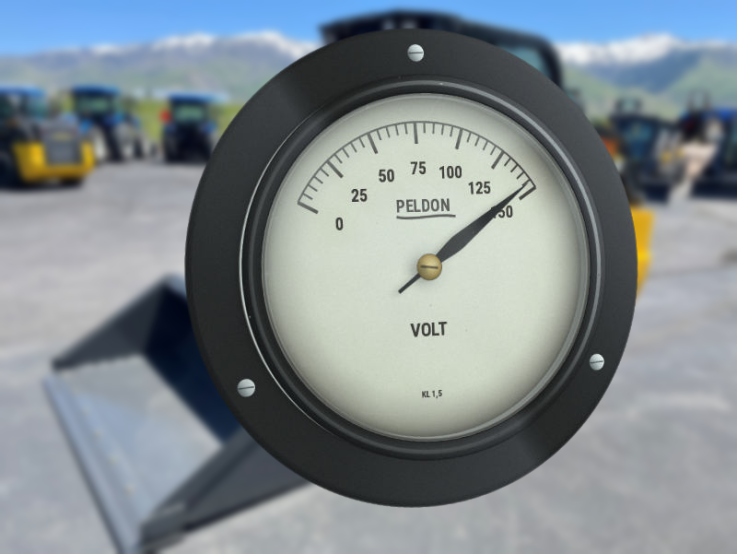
145 V
